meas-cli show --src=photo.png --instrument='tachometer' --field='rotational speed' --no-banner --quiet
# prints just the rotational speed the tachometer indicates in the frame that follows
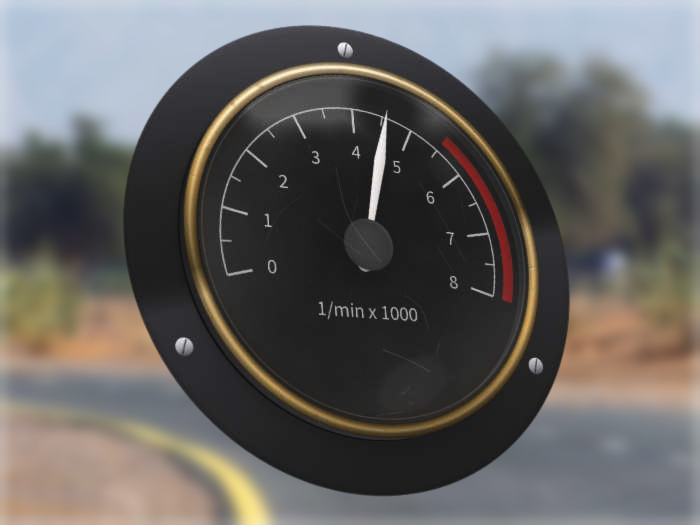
4500 rpm
